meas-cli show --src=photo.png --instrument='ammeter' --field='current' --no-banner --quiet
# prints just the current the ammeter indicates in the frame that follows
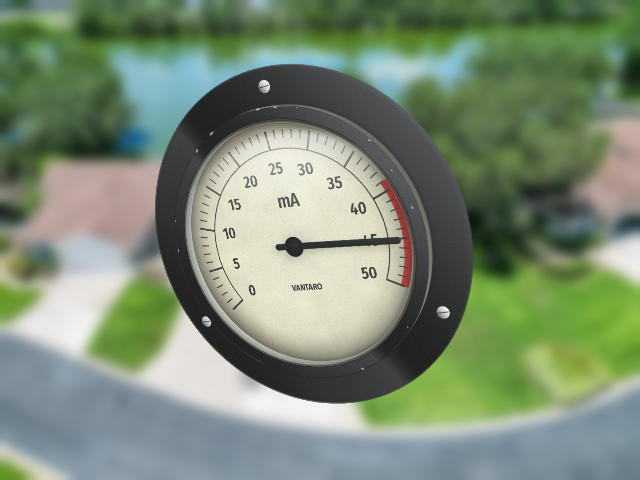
45 mA
